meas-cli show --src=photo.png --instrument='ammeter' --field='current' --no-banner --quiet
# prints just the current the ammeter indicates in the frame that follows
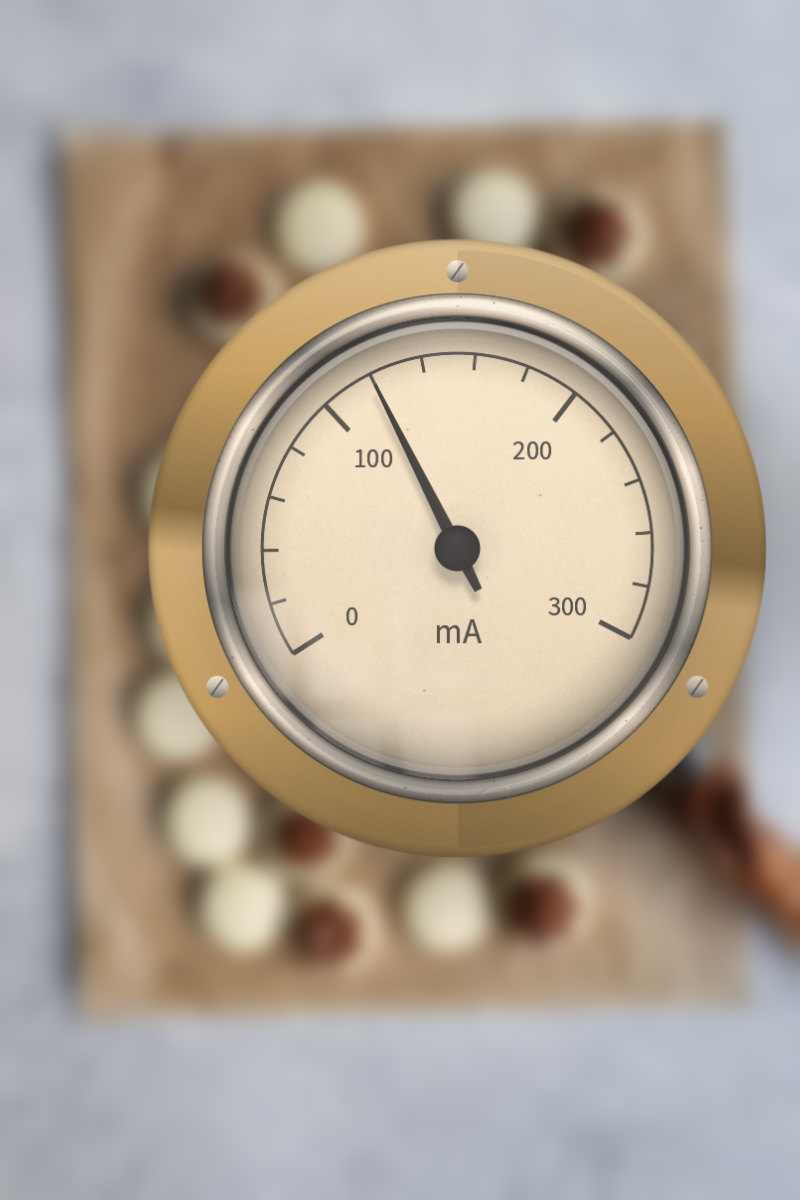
120 mA
